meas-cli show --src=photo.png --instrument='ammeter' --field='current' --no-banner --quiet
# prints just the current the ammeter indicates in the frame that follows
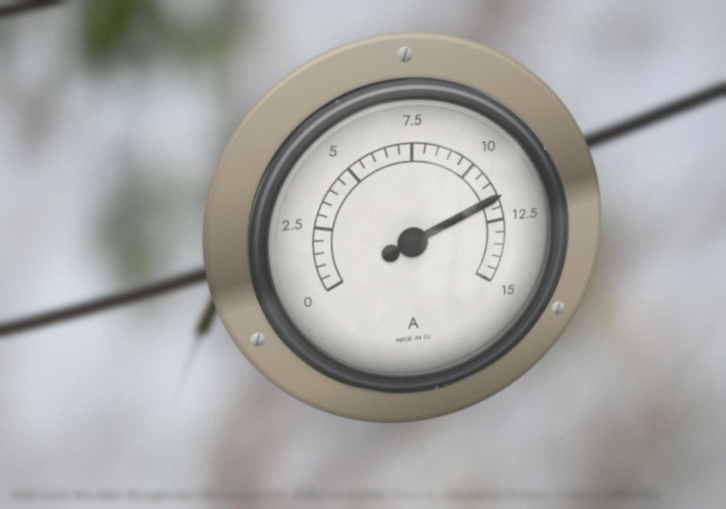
11.5 A
